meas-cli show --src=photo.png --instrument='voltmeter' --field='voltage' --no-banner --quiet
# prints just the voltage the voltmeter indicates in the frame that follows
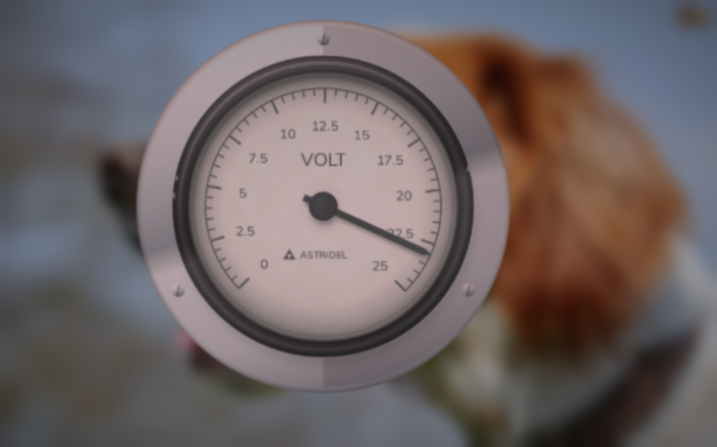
23 V
